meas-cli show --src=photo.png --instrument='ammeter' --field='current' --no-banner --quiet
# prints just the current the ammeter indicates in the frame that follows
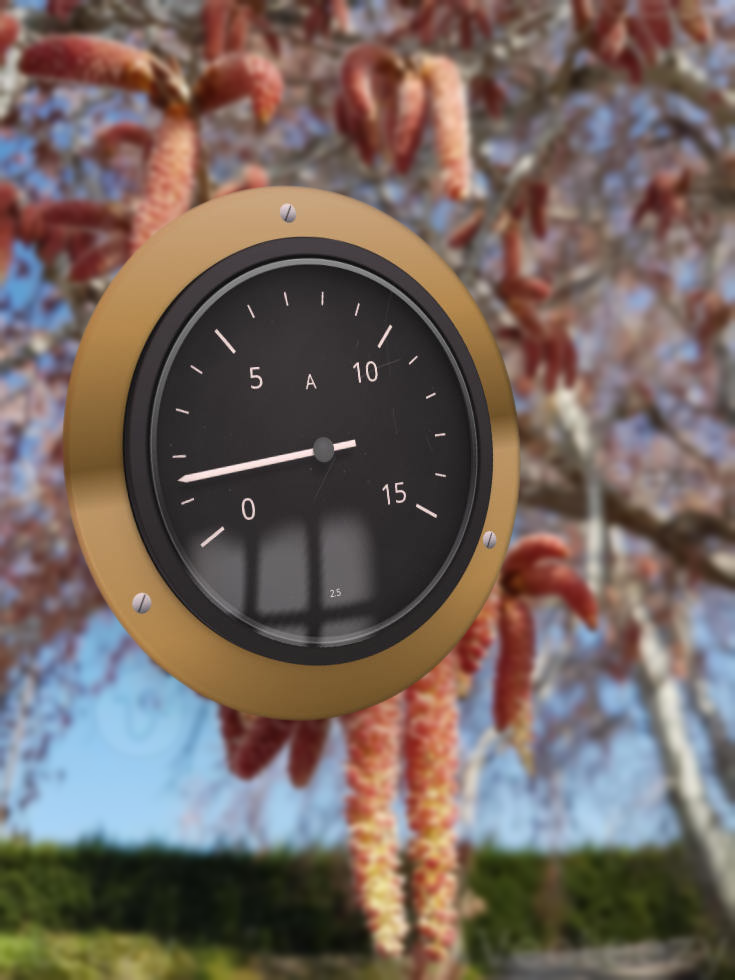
1.5 A
